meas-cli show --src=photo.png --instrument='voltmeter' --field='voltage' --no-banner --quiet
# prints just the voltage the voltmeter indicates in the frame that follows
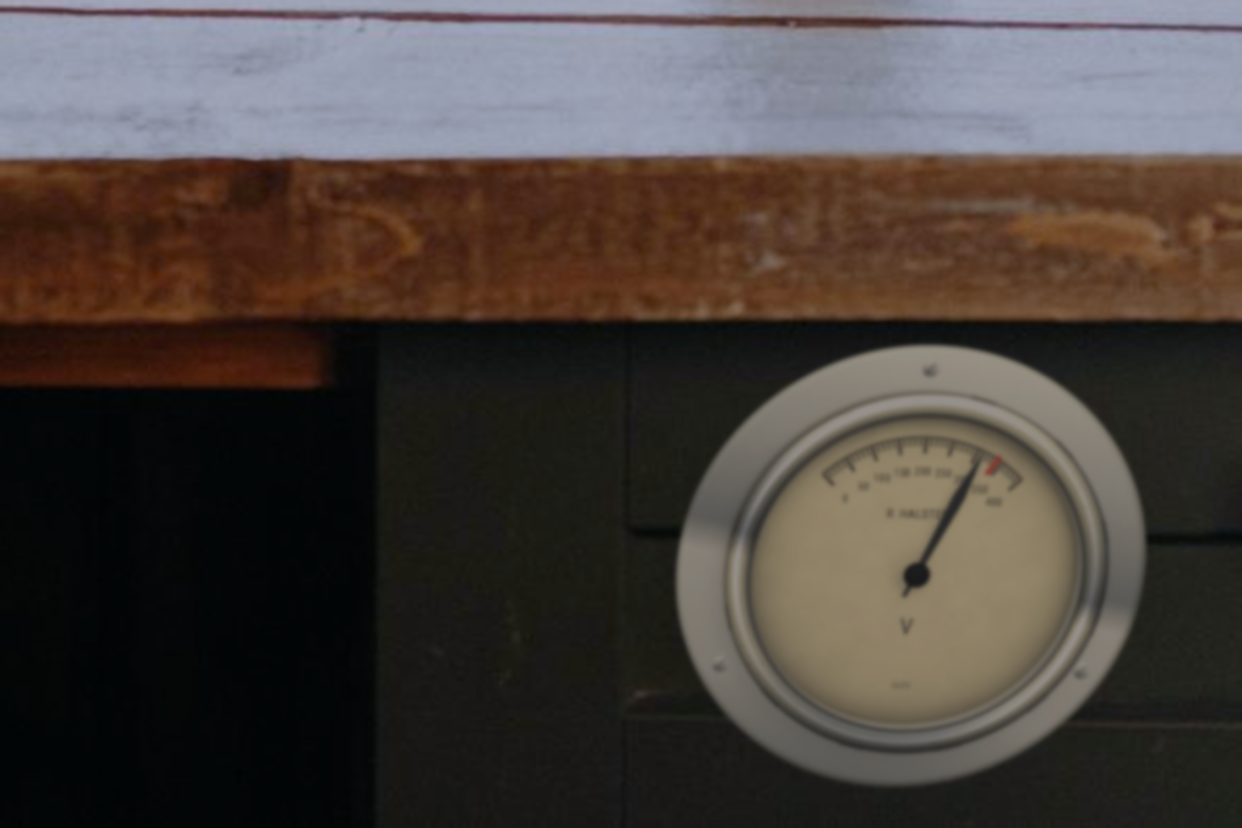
300 V
